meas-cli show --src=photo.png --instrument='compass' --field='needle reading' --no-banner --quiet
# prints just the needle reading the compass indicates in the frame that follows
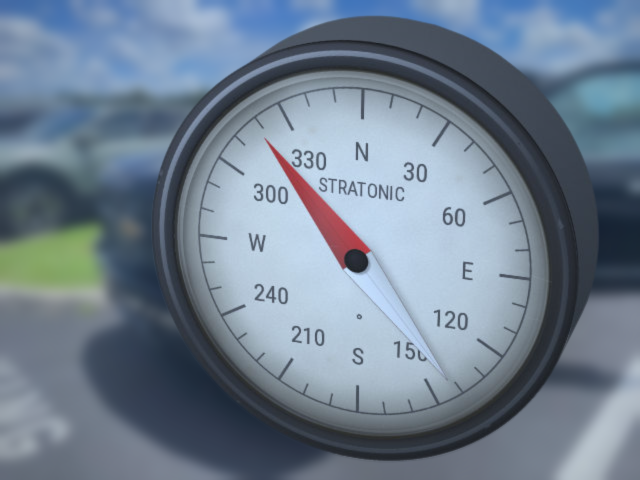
320 °
